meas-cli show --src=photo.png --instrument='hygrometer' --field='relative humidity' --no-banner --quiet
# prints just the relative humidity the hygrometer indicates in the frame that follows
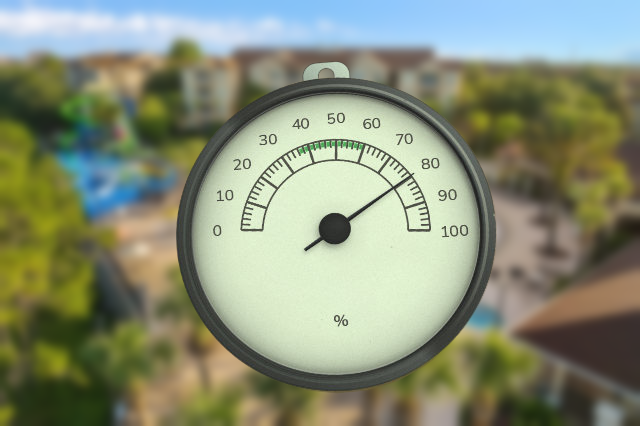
80 %
